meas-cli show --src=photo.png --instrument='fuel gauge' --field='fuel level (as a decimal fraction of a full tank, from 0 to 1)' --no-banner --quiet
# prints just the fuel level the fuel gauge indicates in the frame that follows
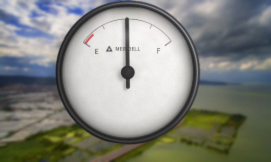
0.5
